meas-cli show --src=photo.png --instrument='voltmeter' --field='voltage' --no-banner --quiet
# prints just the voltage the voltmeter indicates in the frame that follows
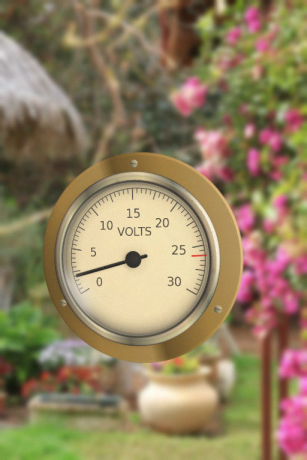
2 V
